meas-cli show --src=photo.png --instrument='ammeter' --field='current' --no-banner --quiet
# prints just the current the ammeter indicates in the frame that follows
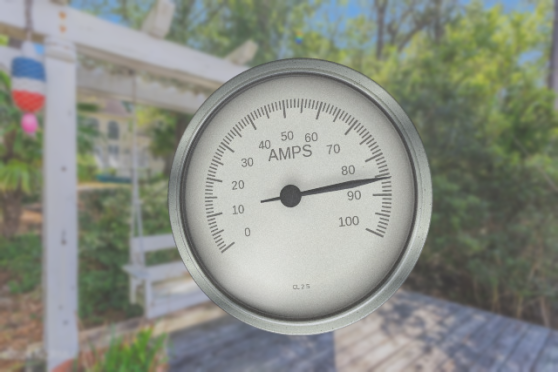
86 A
